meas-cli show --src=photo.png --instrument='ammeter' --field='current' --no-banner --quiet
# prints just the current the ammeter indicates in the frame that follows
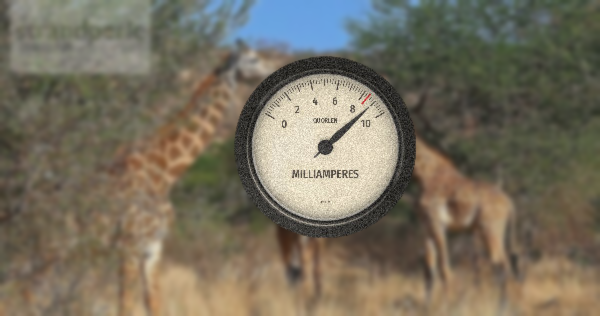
9 mA
